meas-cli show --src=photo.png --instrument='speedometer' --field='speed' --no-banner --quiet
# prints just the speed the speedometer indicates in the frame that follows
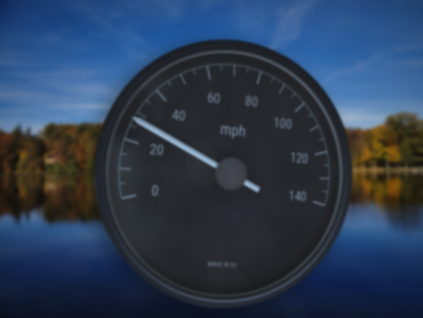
27.5 mph
